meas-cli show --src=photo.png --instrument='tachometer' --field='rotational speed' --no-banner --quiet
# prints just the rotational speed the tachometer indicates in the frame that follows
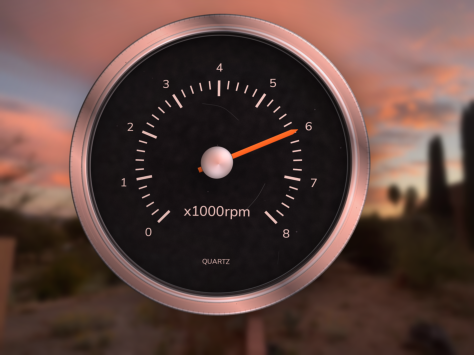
6000 rpm
